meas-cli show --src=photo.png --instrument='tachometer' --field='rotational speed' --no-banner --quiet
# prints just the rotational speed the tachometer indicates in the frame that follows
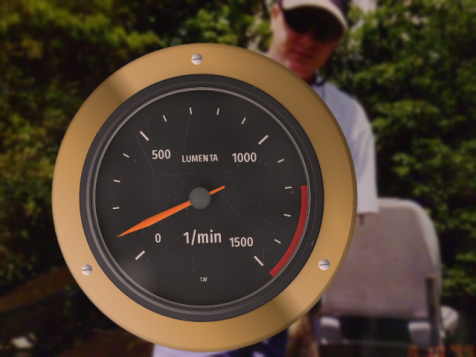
100 rpm
